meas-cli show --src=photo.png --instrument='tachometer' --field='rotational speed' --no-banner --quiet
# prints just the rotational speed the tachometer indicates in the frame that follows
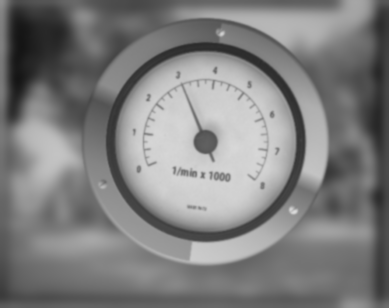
3000 rpm
